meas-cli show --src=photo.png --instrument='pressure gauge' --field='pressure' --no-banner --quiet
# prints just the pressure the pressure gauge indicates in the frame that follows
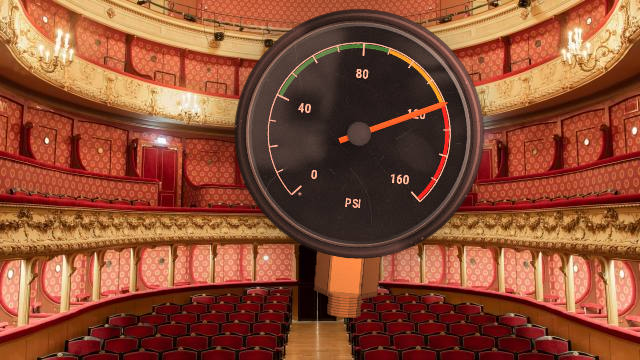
120 psi
